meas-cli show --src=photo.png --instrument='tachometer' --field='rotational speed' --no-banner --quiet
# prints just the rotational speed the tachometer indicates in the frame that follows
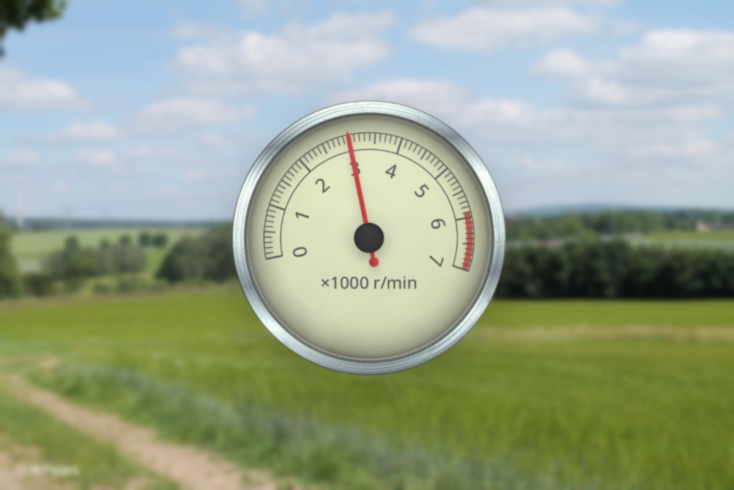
3000 rpm
